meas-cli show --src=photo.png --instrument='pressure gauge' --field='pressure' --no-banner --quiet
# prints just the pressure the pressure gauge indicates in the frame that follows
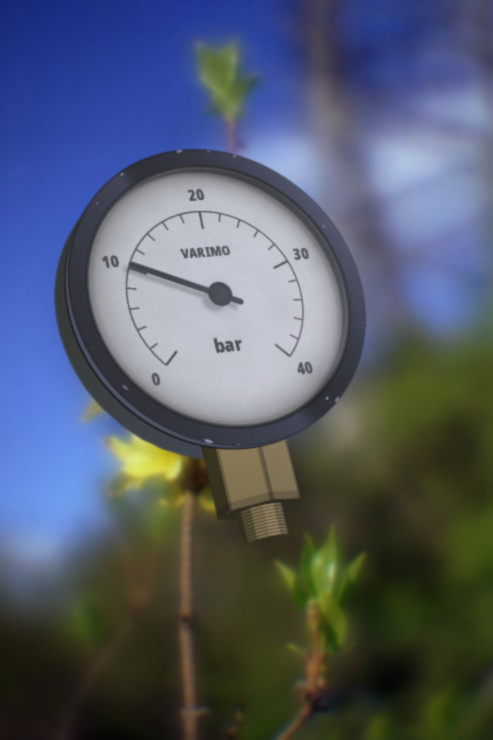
10 bar
